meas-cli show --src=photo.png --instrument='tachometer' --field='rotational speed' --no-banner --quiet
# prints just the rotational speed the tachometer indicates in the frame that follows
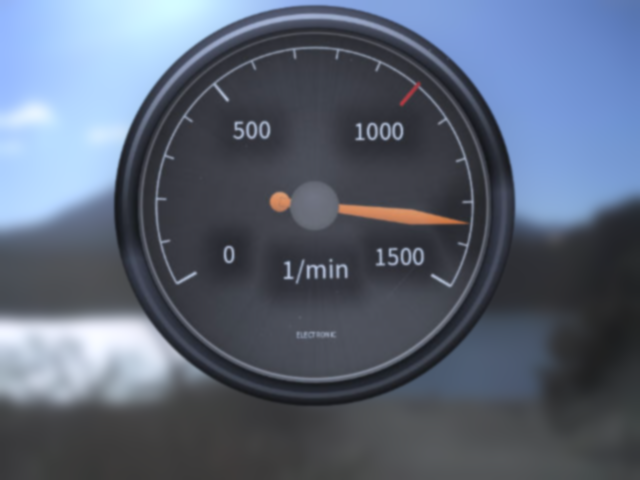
1350 rpm
